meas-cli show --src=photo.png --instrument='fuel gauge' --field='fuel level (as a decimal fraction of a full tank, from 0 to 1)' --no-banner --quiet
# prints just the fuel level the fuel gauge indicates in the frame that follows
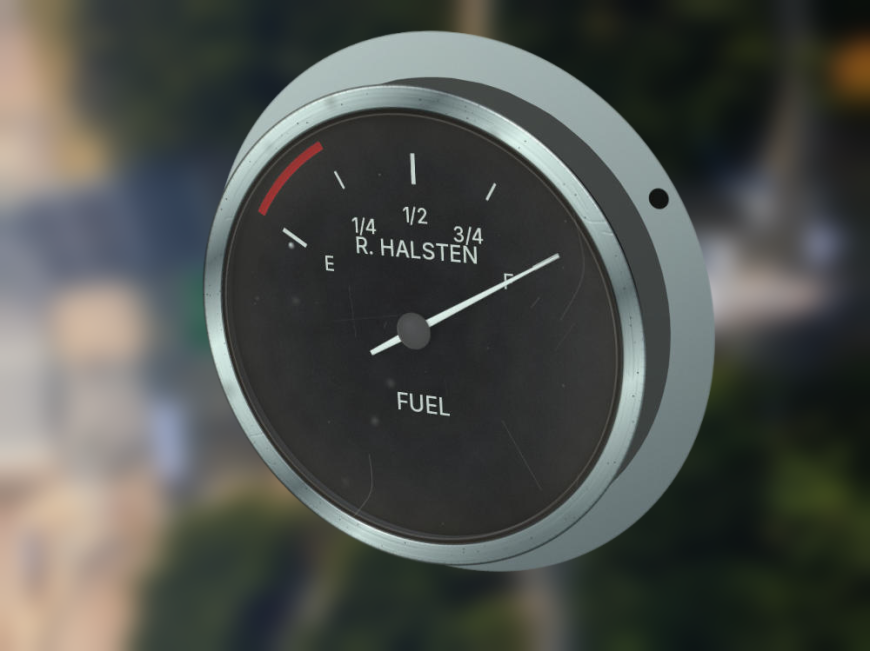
1
